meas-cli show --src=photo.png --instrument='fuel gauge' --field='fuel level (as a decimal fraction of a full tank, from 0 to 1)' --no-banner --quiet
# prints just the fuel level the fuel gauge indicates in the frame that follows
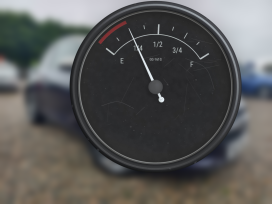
0.25
